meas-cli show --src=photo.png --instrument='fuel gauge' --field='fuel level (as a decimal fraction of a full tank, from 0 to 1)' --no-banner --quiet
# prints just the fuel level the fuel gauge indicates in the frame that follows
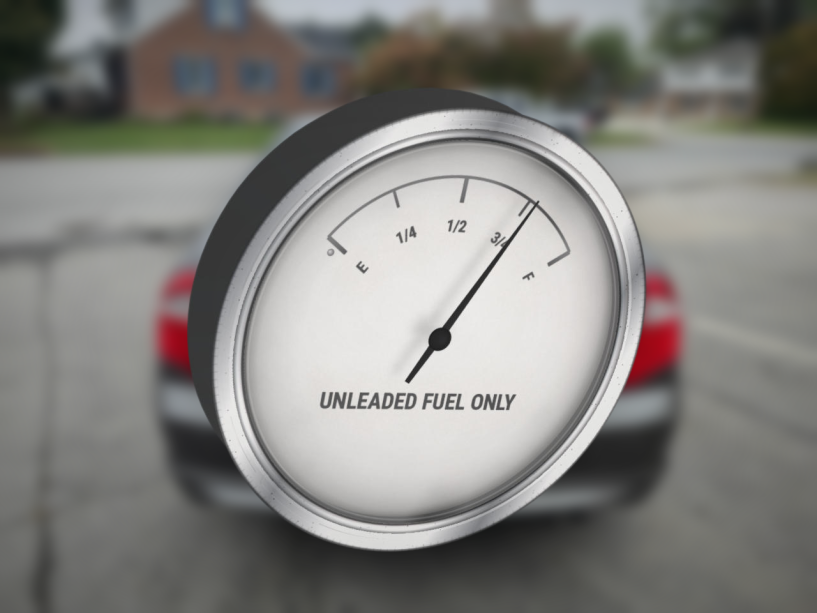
0.75
